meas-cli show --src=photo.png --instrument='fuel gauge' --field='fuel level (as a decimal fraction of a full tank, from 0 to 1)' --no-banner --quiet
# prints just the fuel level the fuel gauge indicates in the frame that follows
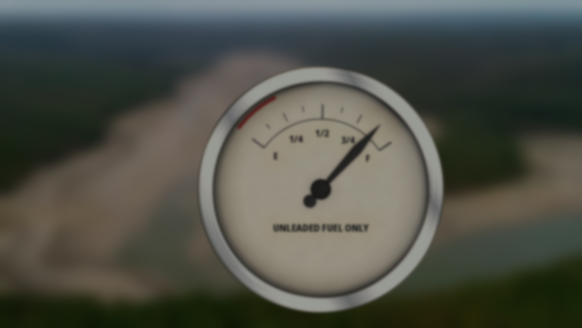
0.875
